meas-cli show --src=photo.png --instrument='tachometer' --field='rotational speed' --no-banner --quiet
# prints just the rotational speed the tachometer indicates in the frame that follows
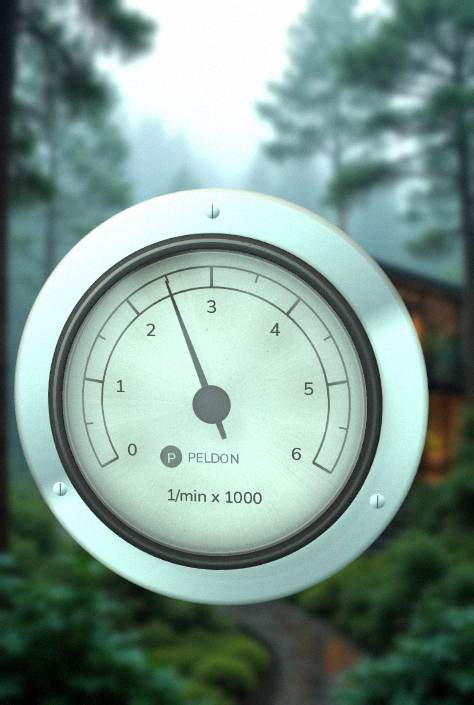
2500 rpm
